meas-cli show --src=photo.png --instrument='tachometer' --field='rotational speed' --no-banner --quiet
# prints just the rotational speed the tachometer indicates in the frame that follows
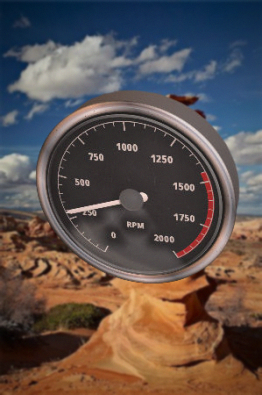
300 rpm
